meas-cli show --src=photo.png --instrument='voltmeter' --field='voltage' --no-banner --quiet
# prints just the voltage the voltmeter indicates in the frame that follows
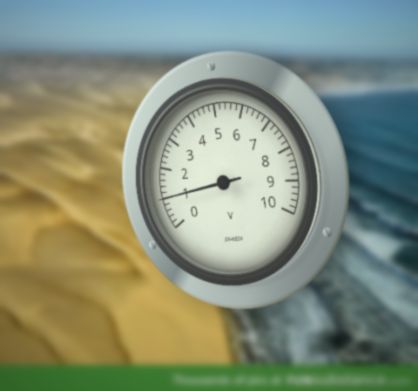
1 V
